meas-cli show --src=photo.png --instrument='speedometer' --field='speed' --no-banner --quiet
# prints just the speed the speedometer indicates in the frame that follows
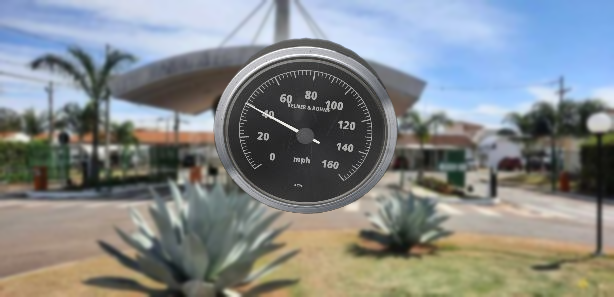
40 mph
